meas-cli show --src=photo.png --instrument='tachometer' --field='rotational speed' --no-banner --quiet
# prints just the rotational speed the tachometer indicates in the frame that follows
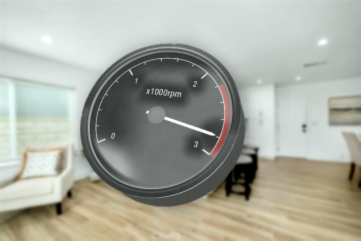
2800 rpm
